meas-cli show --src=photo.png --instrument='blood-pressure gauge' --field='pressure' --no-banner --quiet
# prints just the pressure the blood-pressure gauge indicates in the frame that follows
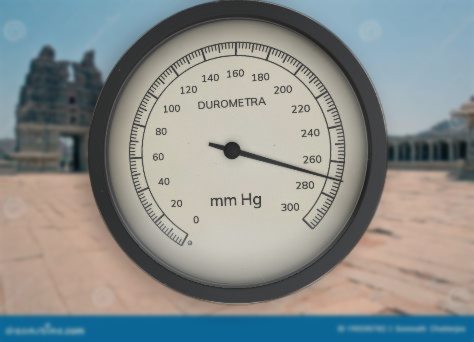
270 mmHg
